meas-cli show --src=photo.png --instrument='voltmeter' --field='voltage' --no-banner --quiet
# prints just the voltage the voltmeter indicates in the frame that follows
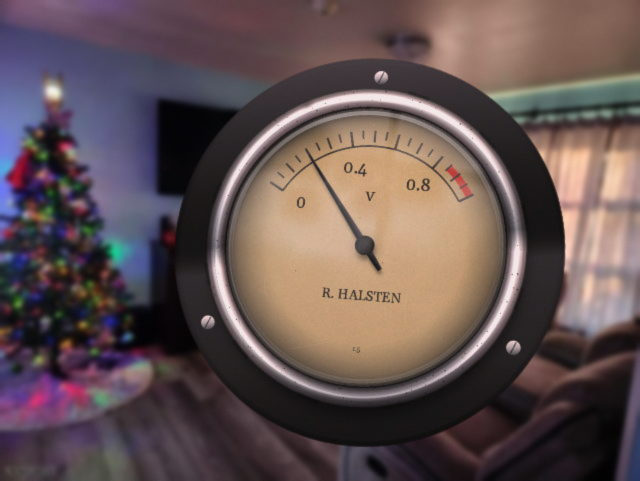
0.2 V
